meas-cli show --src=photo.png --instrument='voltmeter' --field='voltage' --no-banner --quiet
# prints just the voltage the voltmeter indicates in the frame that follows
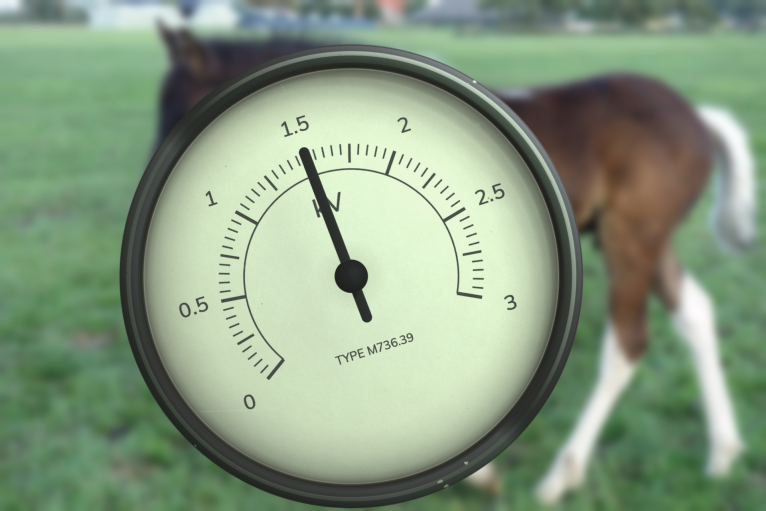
1.5 kV
